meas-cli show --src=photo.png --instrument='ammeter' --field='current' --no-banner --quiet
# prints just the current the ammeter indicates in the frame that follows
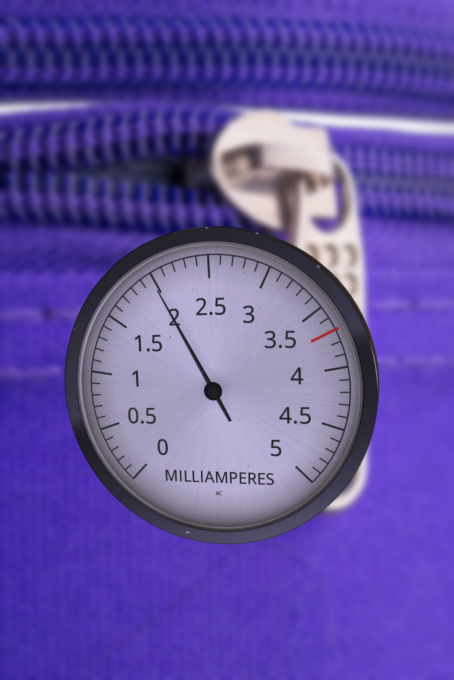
2 mA
